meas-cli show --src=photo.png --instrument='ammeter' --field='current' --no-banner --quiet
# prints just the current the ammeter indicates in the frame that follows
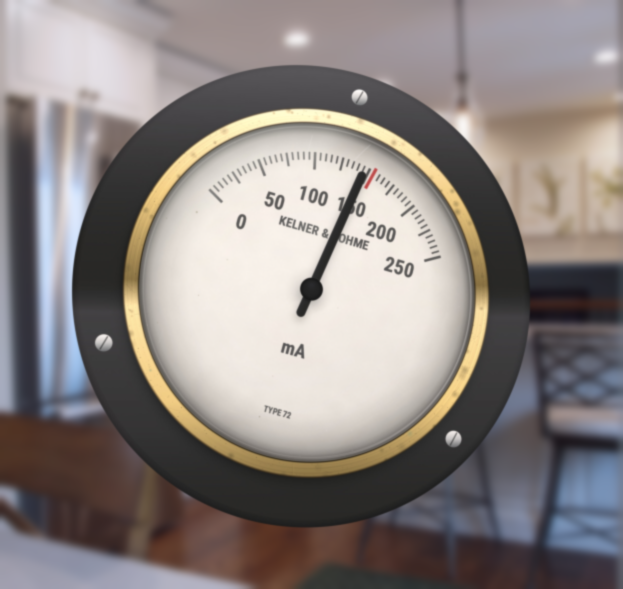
145 mA
